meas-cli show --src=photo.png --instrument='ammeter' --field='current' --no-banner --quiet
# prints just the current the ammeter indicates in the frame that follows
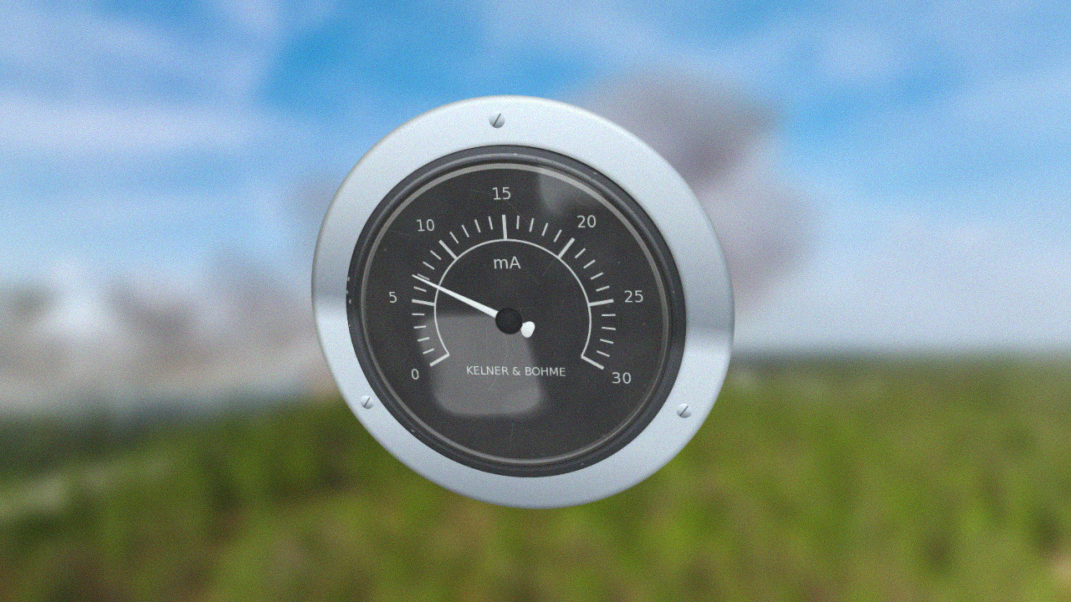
7 mA
